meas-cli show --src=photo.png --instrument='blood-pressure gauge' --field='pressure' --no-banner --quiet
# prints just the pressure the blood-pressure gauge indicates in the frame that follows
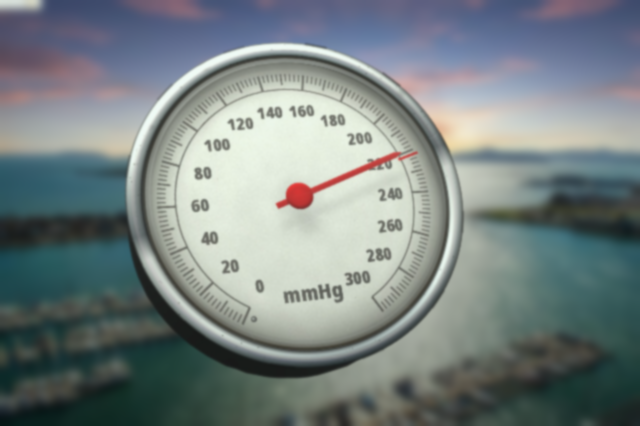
220 mmHg
